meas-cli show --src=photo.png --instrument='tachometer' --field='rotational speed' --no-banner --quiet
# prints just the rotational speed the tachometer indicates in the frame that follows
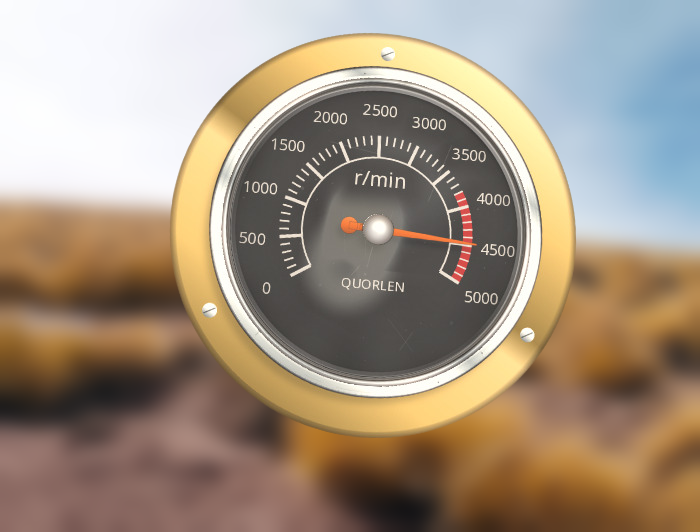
4500 rpm
